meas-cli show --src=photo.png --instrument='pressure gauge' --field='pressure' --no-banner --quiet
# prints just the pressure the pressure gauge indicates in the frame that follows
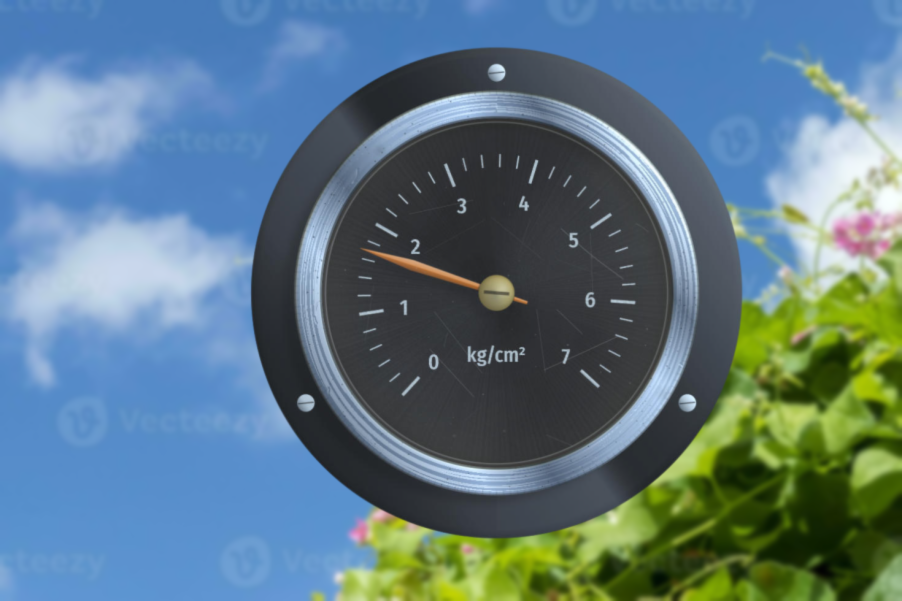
1.7 kg/cm²
